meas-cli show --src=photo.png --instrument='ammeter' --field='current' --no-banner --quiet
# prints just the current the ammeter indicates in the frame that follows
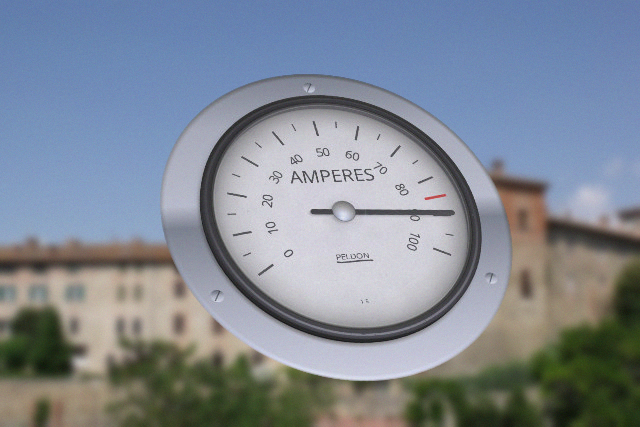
90 A
